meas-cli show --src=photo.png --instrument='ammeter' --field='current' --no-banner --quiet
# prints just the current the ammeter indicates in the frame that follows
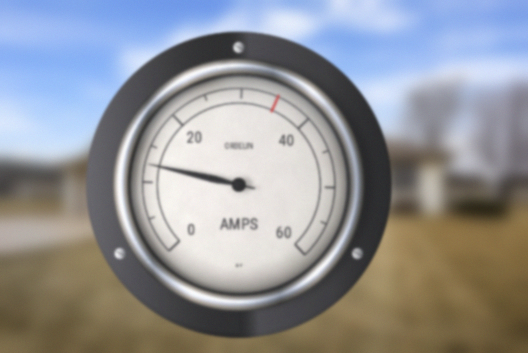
12.5 A
